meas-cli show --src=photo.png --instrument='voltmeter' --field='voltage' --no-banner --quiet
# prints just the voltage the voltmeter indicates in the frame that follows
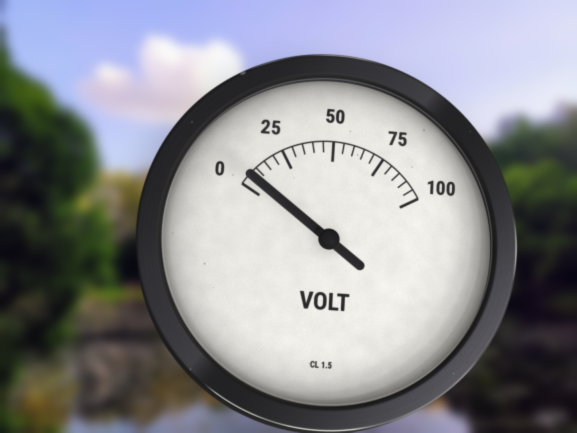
5 V
